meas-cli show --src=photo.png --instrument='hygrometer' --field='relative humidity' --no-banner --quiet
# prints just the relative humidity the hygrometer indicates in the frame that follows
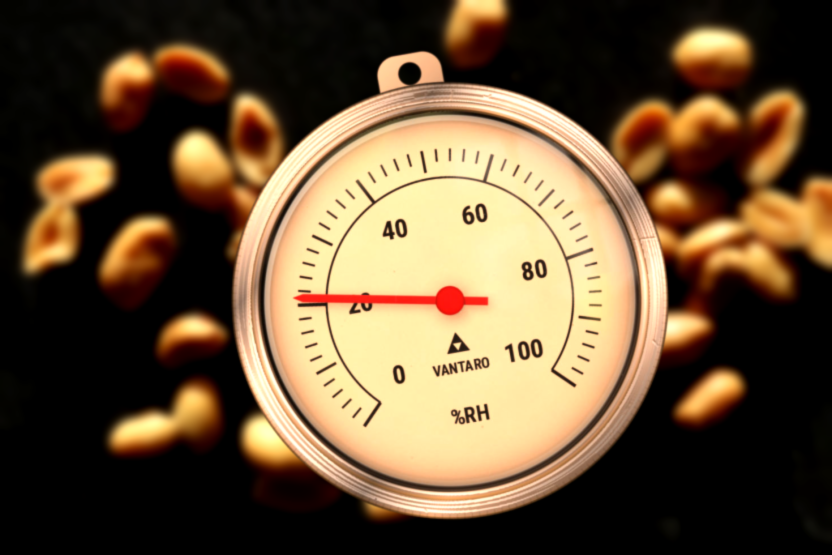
21 %
